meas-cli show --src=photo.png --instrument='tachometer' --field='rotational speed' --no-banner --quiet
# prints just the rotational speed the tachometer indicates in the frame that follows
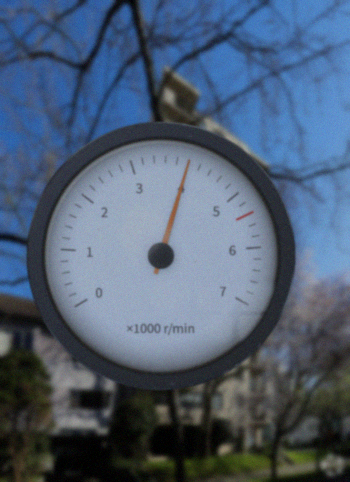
4000 rpm
